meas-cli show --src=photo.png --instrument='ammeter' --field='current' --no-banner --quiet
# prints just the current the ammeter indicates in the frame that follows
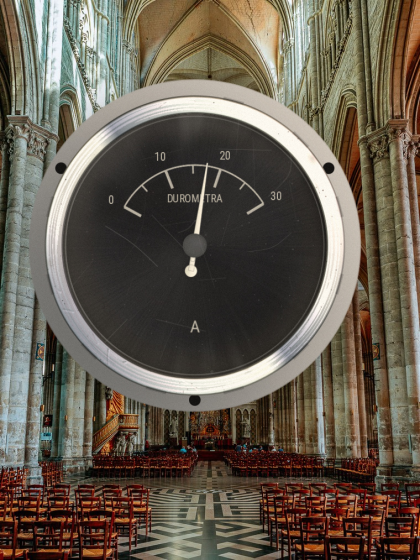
17.5 A
